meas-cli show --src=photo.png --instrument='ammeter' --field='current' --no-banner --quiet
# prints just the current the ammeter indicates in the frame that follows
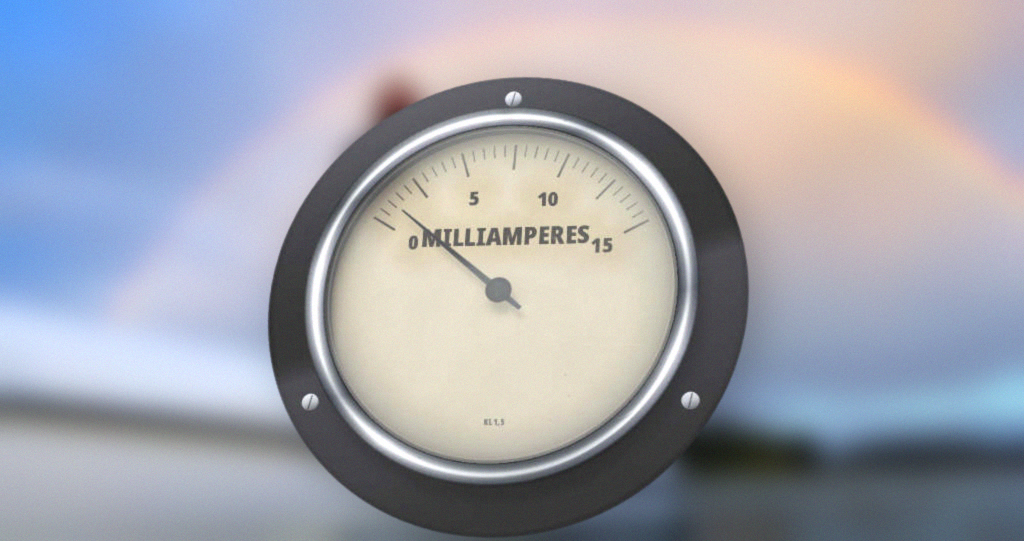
1 mA
